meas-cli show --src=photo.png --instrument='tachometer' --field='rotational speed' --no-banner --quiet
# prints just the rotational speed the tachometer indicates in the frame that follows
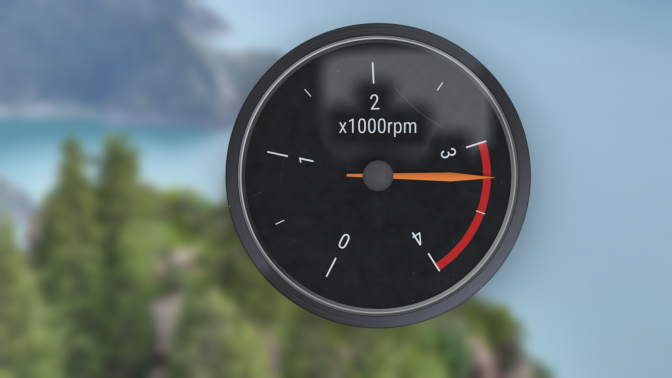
3250 rpm
